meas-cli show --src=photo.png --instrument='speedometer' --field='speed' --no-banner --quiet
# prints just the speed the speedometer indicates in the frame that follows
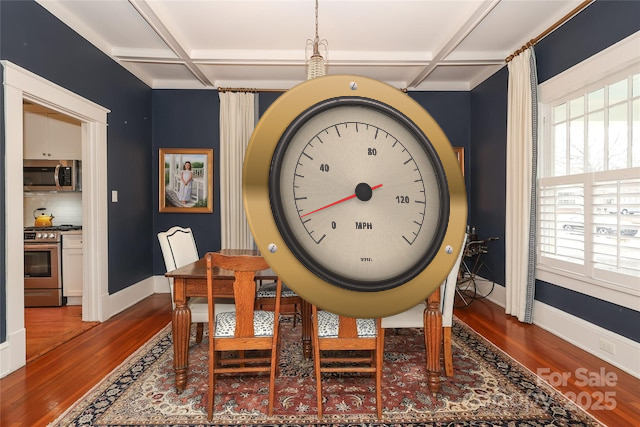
12.5 mph
